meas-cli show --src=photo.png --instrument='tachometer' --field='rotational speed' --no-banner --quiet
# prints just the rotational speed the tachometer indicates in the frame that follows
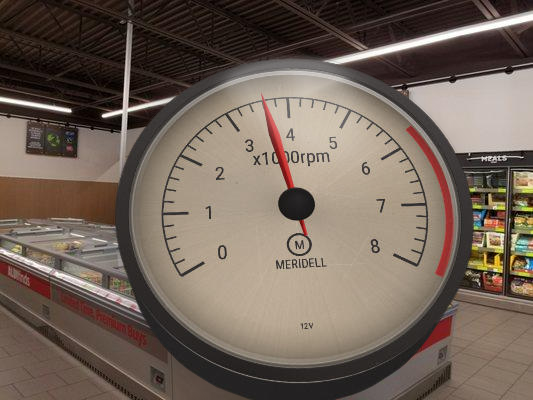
3600 rpm
